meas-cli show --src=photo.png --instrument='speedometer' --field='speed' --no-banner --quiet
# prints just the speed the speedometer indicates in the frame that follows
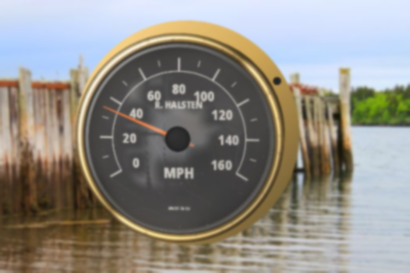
35 mph
